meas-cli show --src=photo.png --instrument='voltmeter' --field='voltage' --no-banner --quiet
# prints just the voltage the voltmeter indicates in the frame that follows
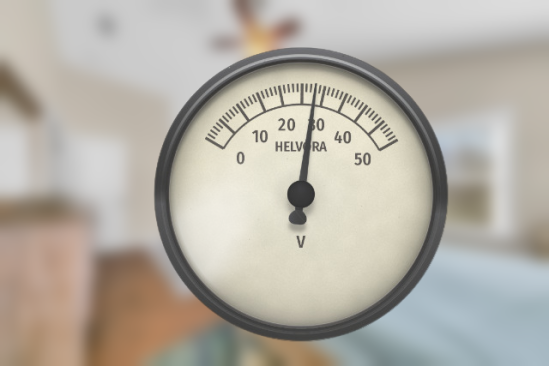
28 V
